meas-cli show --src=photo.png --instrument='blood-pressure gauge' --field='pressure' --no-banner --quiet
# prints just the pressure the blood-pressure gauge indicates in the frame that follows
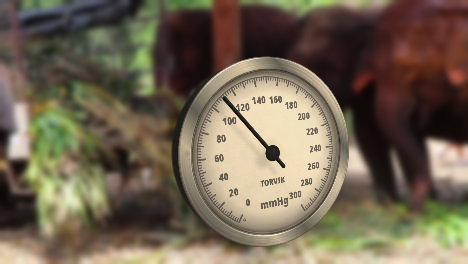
110 mmHg
